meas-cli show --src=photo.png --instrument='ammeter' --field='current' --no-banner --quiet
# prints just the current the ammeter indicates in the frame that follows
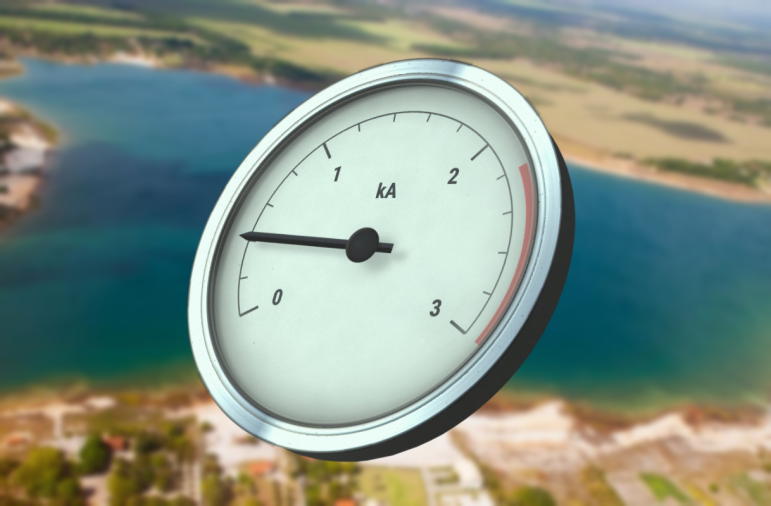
0.4 kA
